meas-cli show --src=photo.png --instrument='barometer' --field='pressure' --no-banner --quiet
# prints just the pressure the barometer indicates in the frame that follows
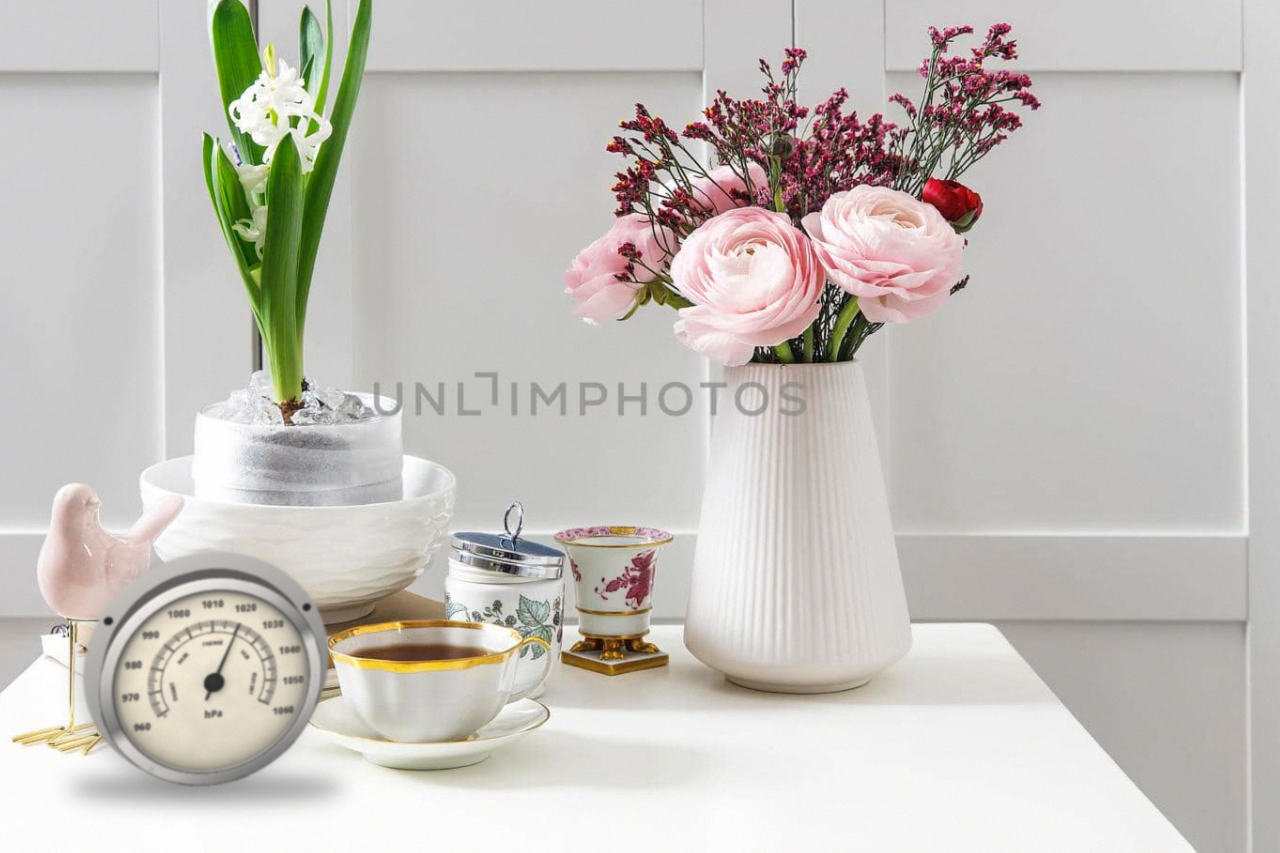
1020 hPa
